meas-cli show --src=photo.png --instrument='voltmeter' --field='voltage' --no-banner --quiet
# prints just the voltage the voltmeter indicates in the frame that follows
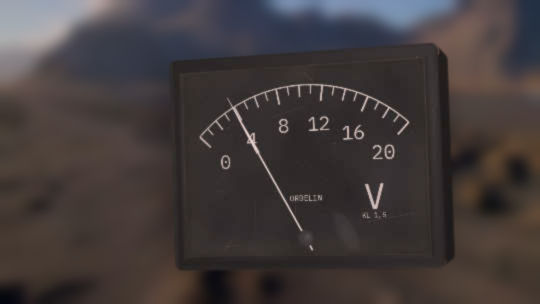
4 V
